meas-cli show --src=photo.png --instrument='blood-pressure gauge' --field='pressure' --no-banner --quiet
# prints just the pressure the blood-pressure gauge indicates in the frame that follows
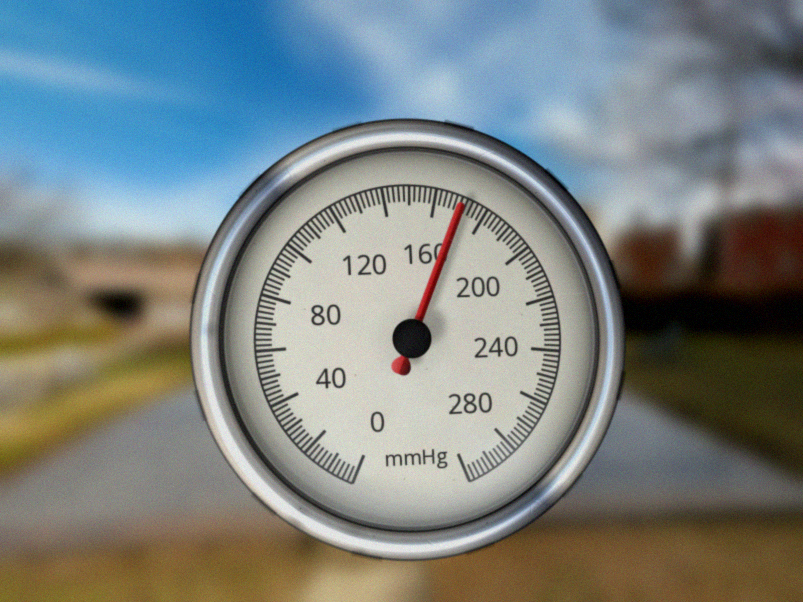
170 mmHg
